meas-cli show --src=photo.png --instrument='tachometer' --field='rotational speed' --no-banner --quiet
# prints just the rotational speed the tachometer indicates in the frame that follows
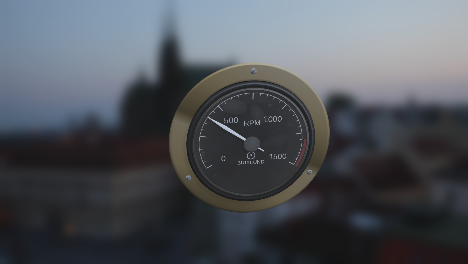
400 rpm
